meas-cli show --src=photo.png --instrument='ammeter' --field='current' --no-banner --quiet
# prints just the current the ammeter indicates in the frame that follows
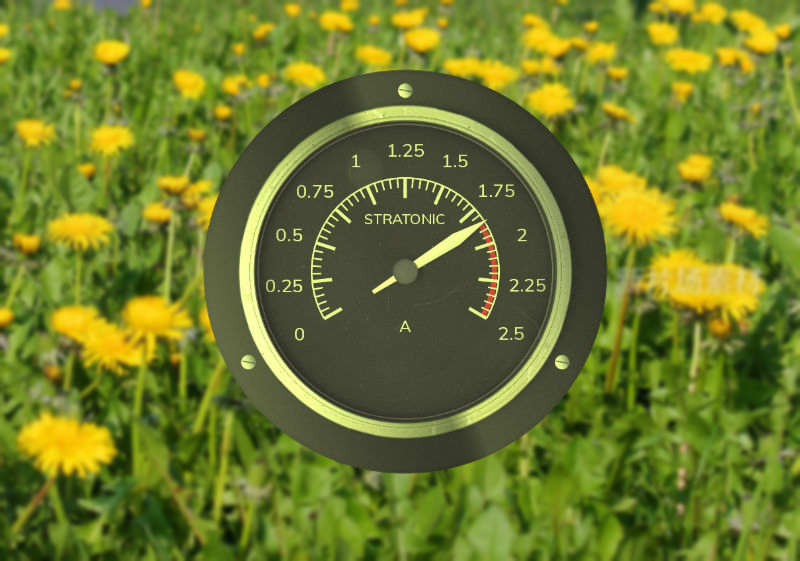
1.85 A
